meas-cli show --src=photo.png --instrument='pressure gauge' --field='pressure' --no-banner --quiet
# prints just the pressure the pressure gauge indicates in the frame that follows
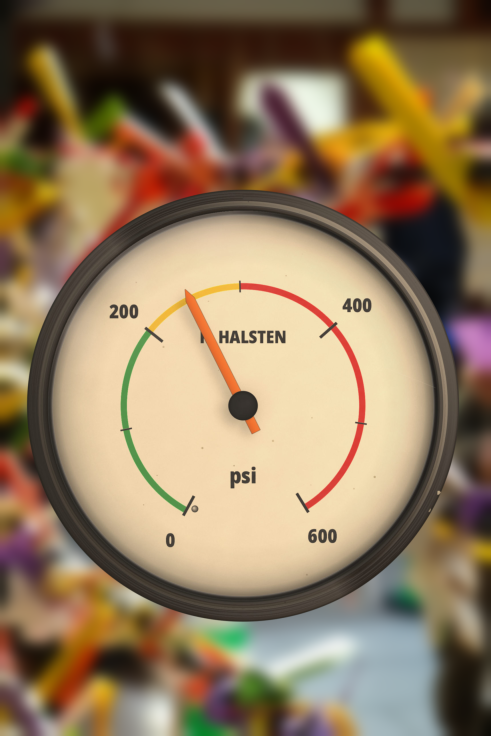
250 psi
